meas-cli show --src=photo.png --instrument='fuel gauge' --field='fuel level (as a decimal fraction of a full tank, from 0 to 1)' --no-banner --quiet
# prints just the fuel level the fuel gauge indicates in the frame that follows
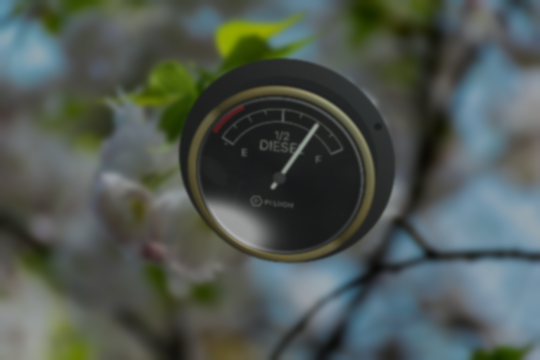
0.75
